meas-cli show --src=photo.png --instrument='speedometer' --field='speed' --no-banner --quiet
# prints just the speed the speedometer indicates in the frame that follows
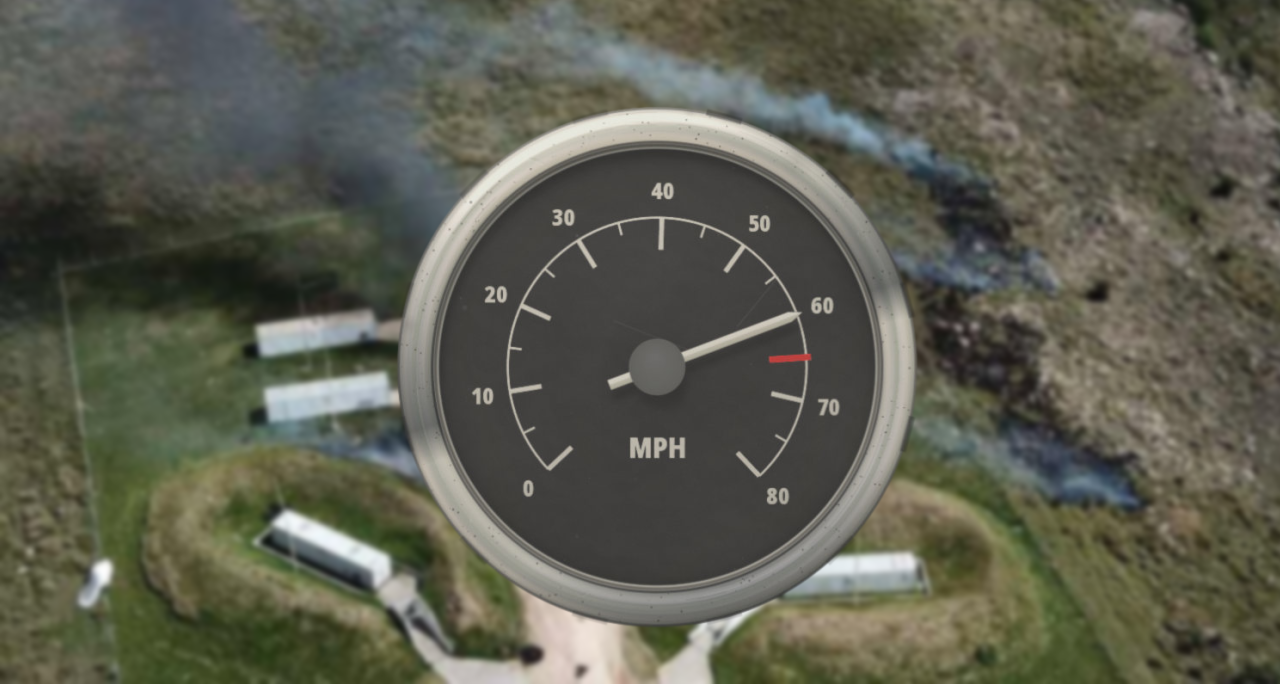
60 mph
